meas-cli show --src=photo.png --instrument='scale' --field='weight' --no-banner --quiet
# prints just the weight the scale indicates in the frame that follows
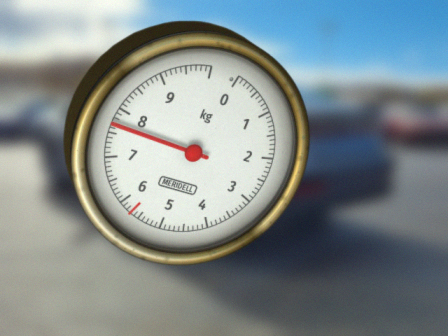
7.7 kg
